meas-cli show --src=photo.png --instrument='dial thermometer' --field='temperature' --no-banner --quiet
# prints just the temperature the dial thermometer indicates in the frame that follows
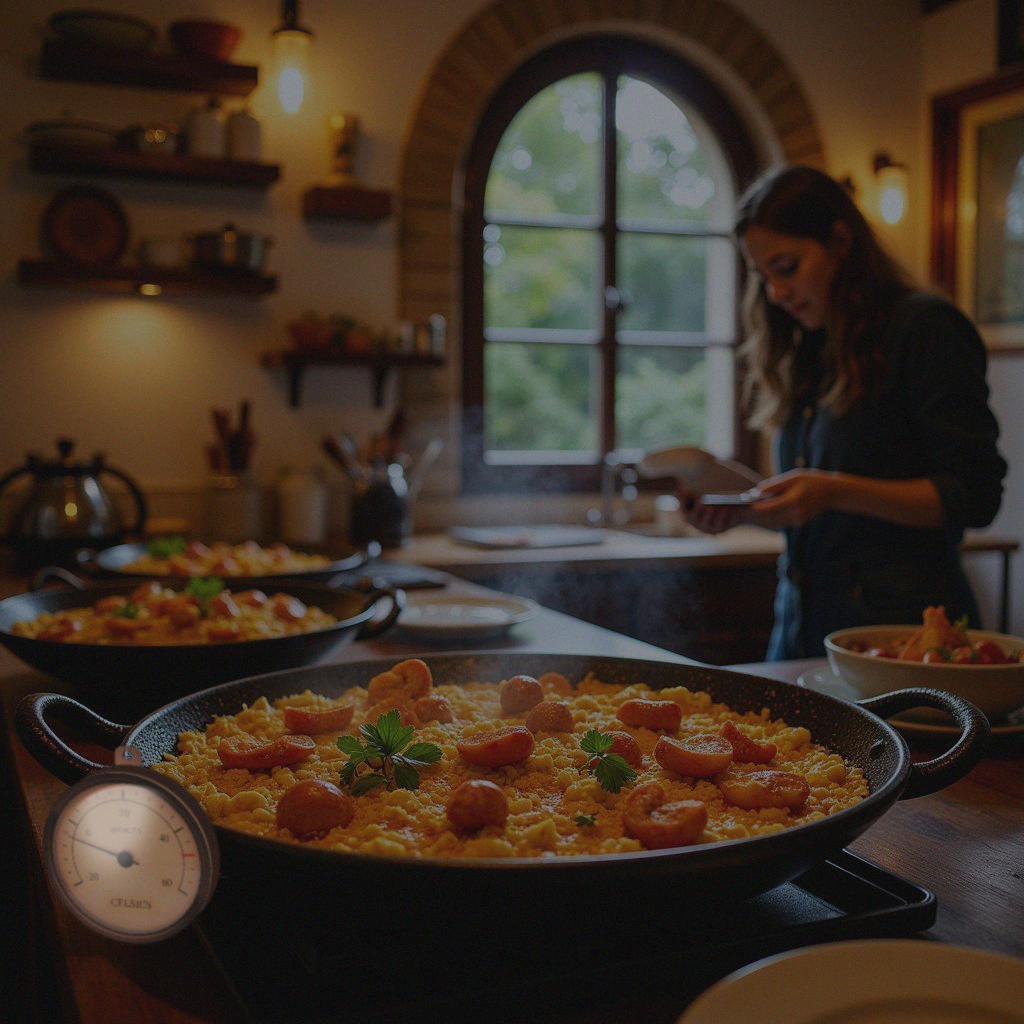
-4 °C
